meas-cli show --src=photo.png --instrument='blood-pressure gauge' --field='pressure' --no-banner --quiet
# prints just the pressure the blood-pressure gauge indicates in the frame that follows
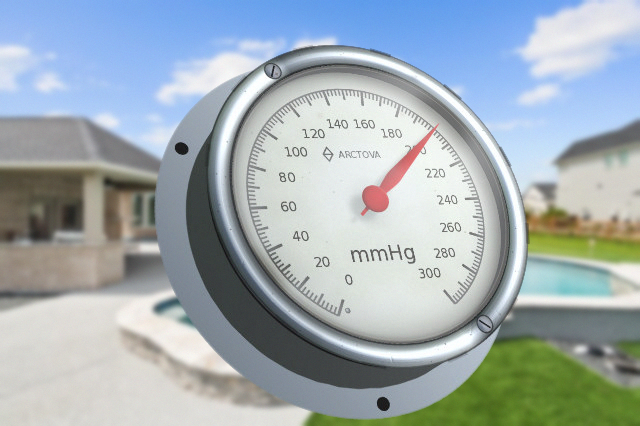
200 mmHg
